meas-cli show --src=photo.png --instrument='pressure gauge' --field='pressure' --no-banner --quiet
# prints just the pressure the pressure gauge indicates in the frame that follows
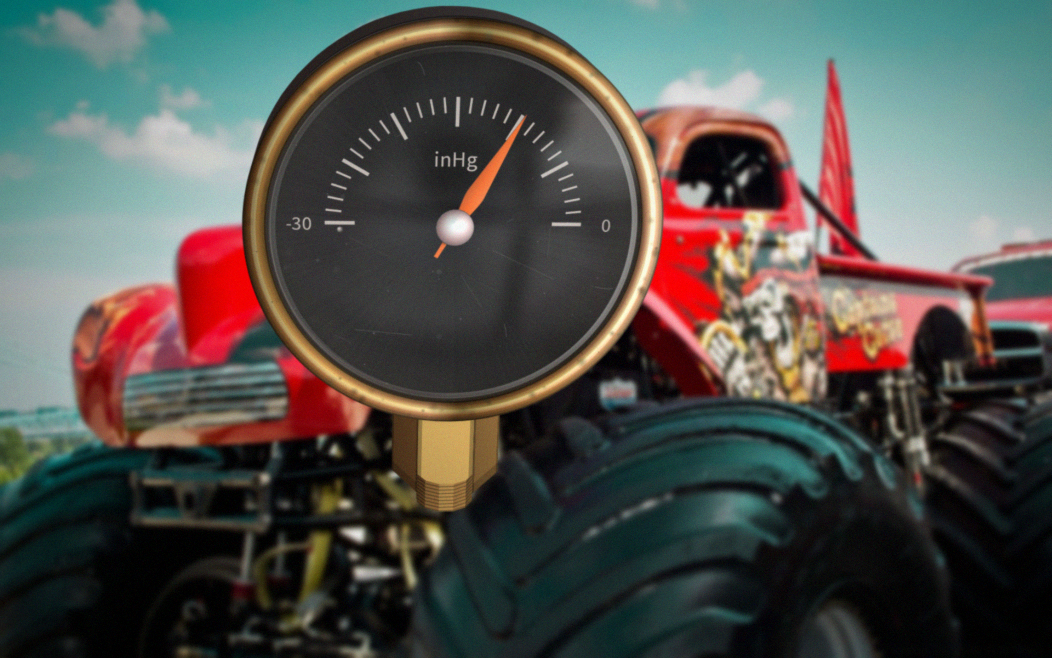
-10 inHg
